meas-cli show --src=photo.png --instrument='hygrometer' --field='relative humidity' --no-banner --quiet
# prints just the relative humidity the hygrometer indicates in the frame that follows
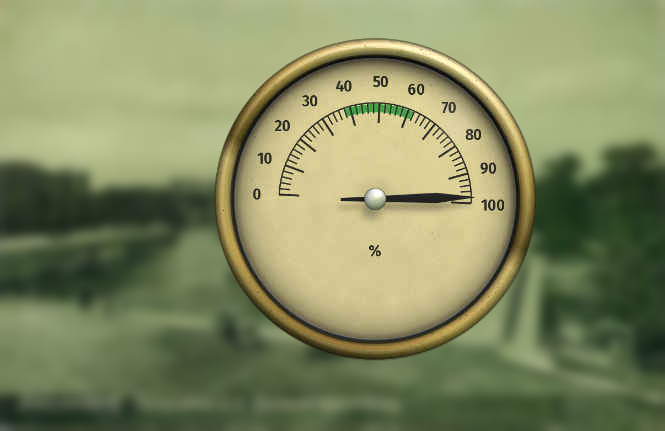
98 %
